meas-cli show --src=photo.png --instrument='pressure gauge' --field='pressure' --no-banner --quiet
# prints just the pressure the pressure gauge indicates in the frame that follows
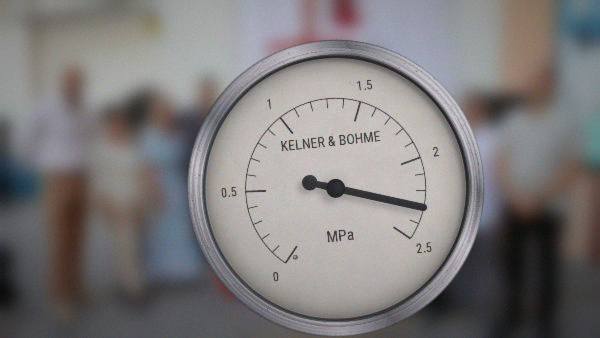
2.3 MPa
